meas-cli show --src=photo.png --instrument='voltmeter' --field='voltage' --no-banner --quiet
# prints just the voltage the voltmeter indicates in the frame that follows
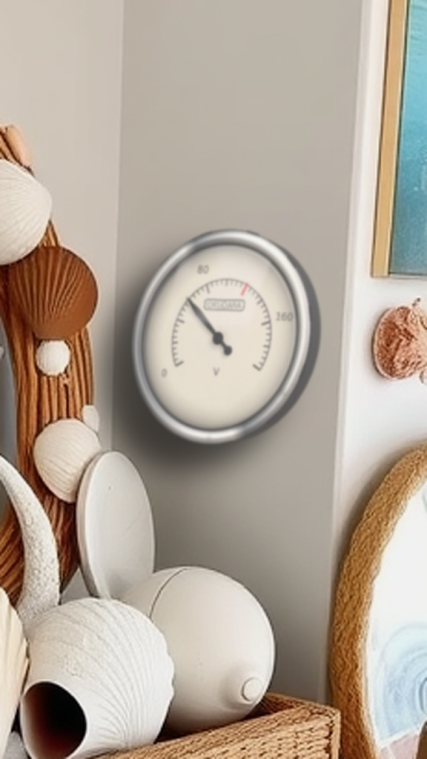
60 V
